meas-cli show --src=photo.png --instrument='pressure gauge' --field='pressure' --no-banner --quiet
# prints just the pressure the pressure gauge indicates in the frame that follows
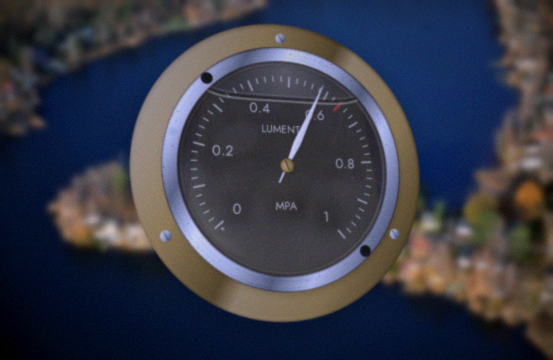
0.58 MPa
